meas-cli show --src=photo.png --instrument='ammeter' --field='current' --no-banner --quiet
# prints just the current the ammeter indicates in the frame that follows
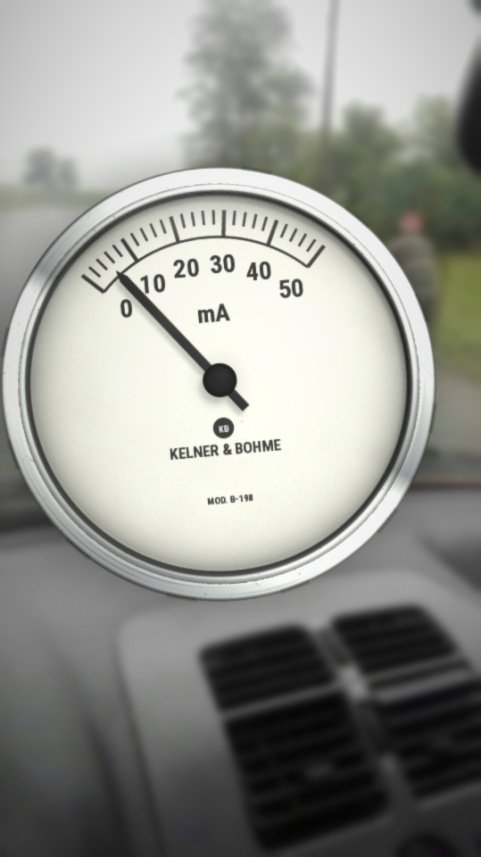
5 mA
